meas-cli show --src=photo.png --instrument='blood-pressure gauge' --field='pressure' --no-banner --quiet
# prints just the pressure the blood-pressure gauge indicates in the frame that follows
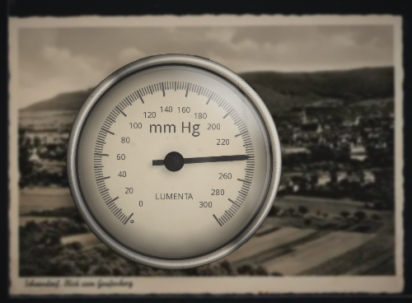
240 mmHg
